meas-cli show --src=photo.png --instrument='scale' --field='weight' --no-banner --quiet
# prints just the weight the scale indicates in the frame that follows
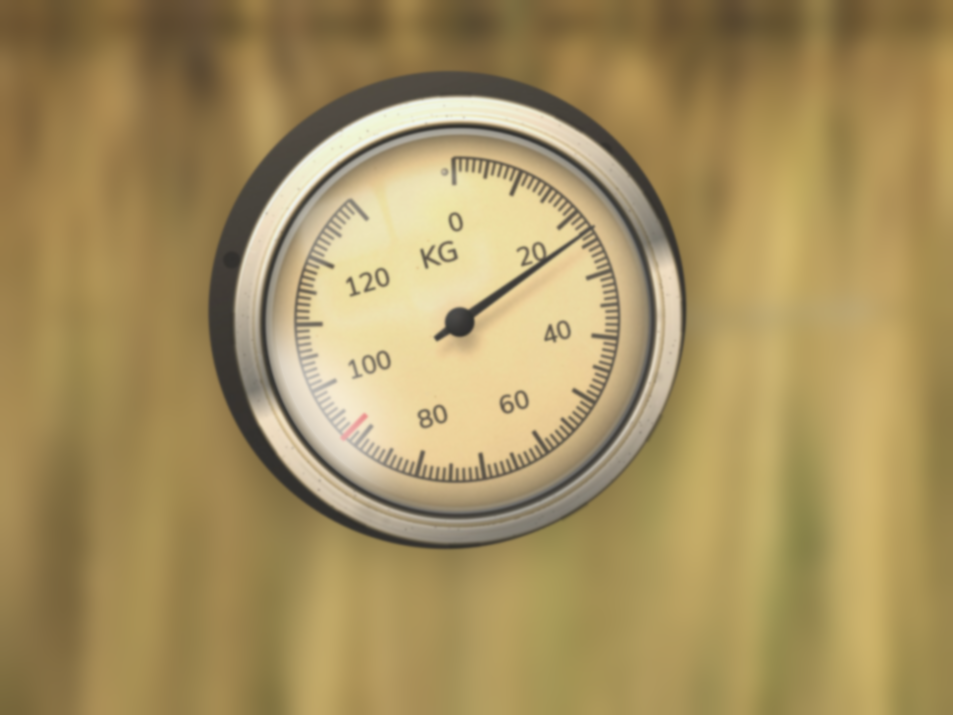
23 kg
